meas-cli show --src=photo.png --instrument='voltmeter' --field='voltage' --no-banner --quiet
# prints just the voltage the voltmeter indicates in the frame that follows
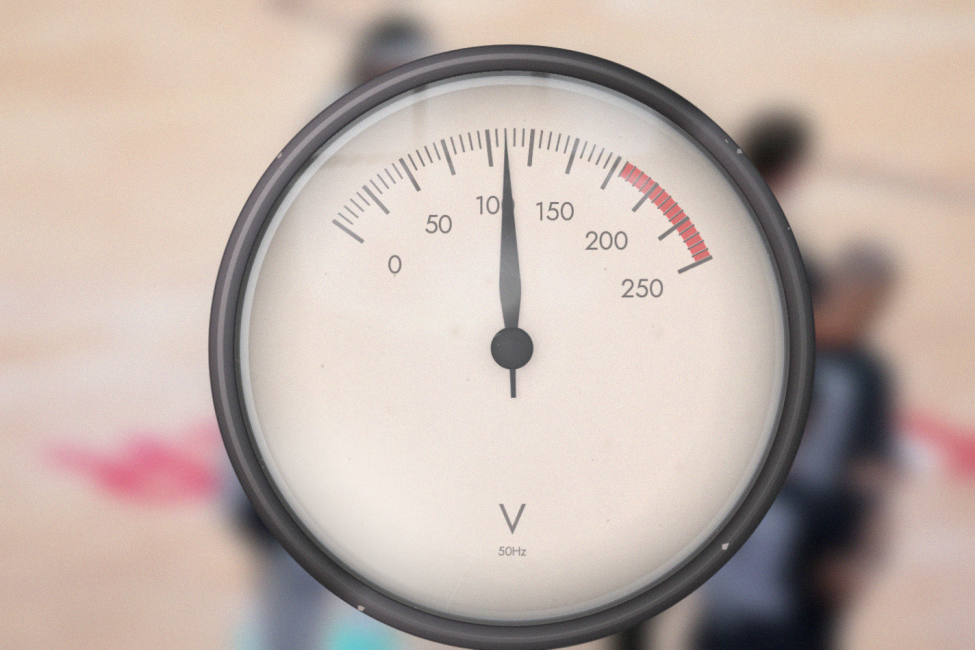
110 V
